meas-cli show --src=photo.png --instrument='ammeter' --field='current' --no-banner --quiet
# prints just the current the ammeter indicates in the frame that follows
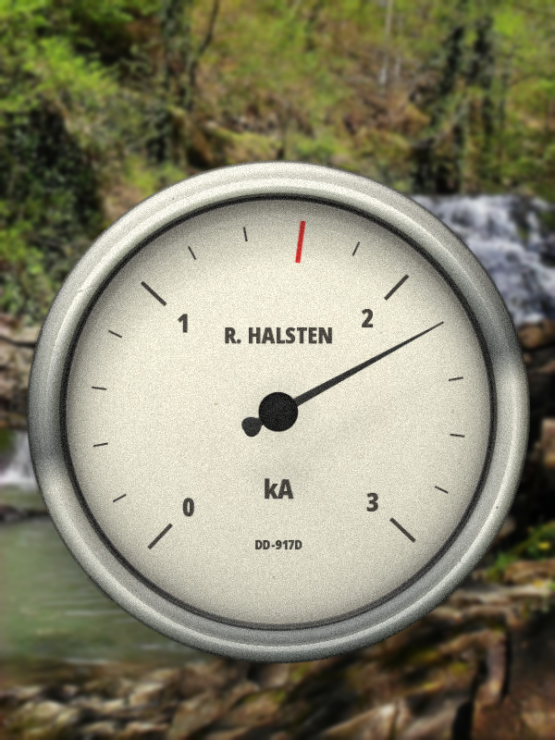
2.2 kA
